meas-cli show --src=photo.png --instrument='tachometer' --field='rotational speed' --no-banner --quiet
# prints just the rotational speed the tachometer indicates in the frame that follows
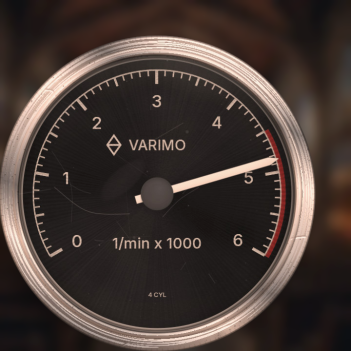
4850 rpm
